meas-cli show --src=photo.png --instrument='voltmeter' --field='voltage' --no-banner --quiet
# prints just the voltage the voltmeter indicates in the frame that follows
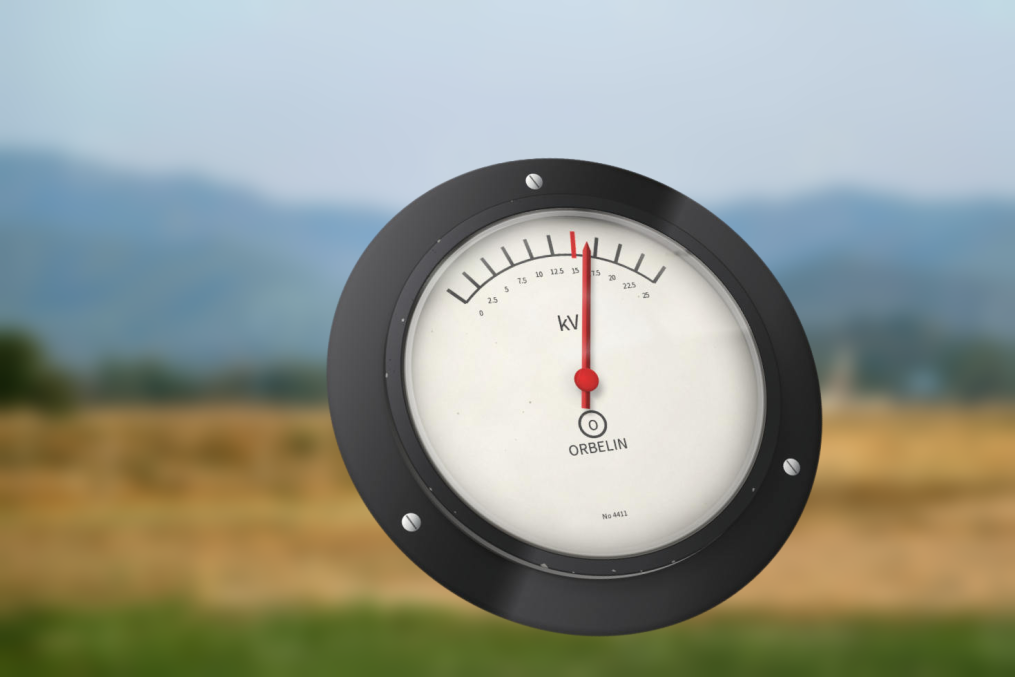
16.25 kV
